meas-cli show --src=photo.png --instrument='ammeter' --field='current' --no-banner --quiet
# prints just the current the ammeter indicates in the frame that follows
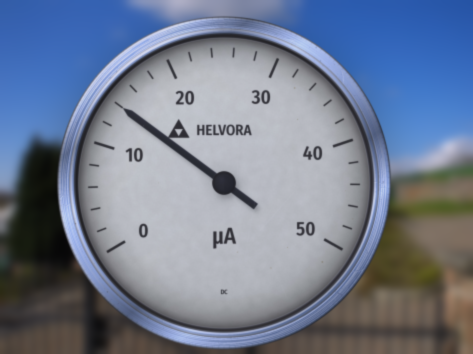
14 µA
